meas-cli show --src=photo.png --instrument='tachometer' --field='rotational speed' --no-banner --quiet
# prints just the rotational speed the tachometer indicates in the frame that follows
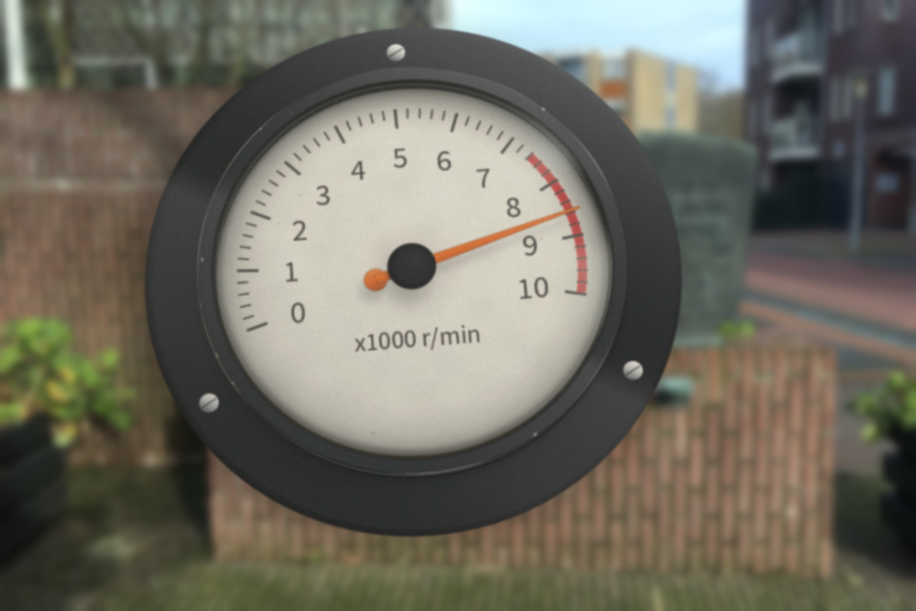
8600 rpm
